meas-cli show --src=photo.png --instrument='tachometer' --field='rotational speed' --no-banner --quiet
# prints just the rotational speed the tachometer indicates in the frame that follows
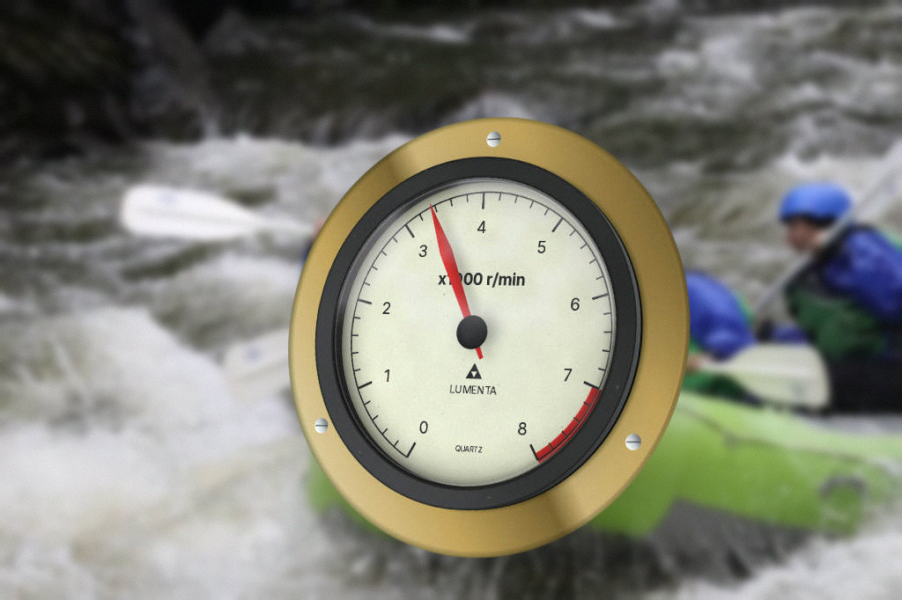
3400 rpm
